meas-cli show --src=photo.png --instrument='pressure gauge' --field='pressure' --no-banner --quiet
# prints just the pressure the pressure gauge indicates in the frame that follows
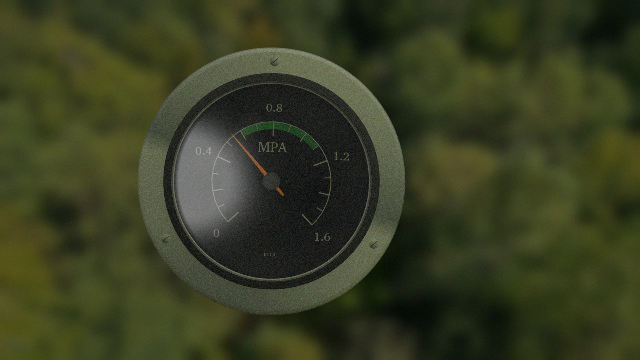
0.55 MPa
